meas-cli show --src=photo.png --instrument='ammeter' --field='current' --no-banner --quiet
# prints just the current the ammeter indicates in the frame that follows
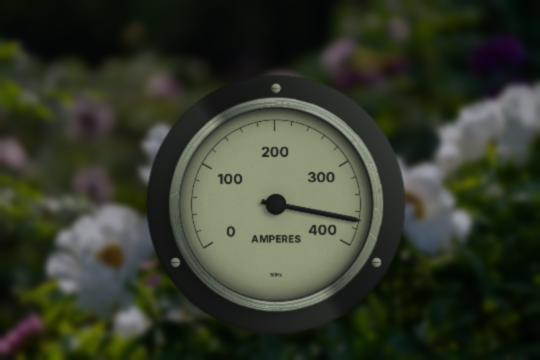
370 A
